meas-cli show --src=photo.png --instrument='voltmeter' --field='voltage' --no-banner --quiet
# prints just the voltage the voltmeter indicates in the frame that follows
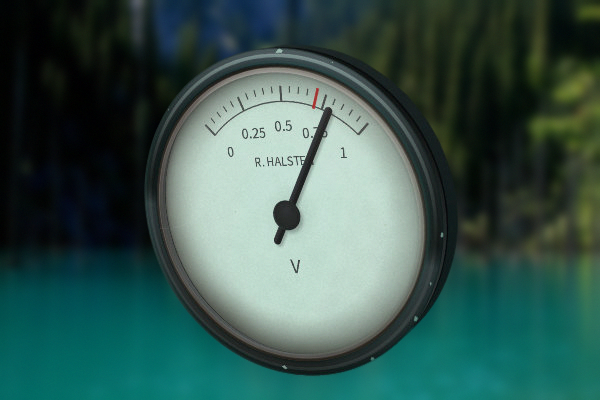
0.8 V
